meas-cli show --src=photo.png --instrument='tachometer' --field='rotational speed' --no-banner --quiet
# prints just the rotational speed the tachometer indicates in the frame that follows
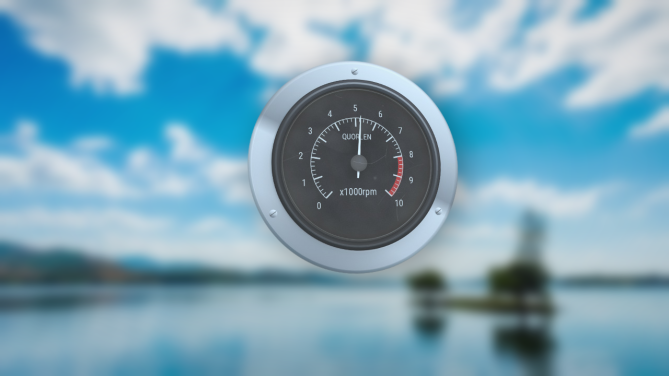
5200 rpm
